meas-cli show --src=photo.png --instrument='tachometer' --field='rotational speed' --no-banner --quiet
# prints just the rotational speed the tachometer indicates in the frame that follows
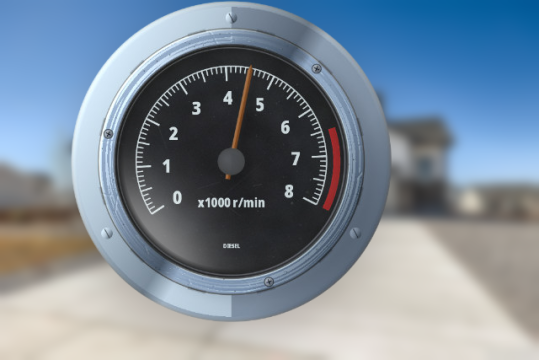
4500 rpm
